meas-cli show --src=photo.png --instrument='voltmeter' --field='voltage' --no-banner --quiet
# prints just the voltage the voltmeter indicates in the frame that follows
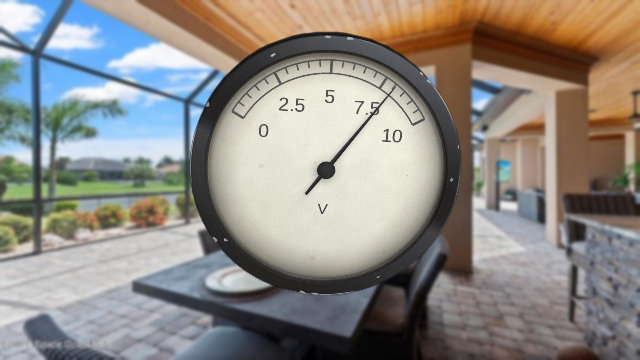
8 V
